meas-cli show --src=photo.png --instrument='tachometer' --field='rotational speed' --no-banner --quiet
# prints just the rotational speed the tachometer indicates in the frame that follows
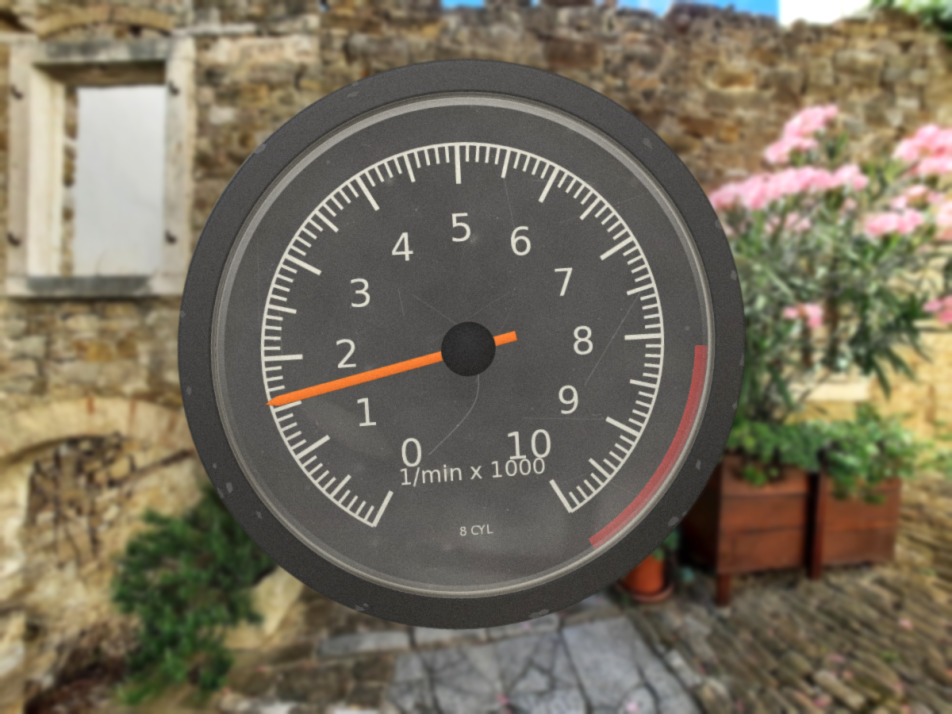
1600 rpm
